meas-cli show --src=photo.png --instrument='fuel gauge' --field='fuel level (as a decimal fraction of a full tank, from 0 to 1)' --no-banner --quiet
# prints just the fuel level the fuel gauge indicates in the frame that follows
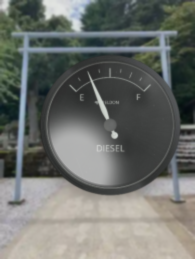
0.25
